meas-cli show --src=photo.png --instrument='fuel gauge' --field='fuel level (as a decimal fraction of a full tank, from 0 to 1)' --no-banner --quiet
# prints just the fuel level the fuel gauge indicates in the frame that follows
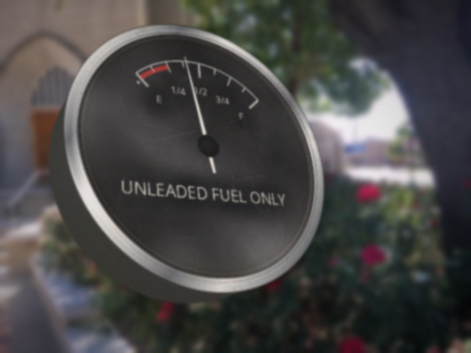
0.375
